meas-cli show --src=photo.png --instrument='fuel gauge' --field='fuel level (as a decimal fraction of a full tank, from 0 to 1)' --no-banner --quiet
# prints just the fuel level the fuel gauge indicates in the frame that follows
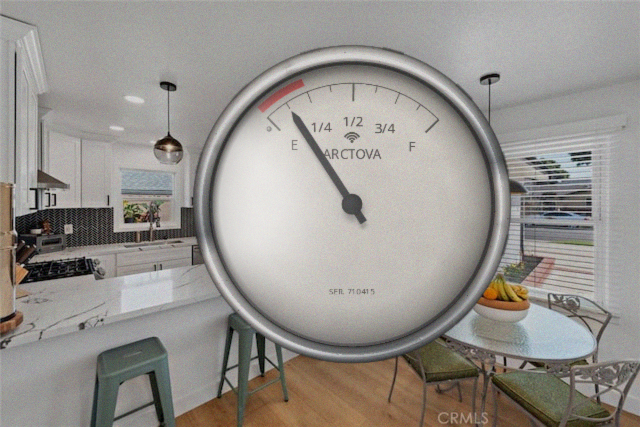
0.125
